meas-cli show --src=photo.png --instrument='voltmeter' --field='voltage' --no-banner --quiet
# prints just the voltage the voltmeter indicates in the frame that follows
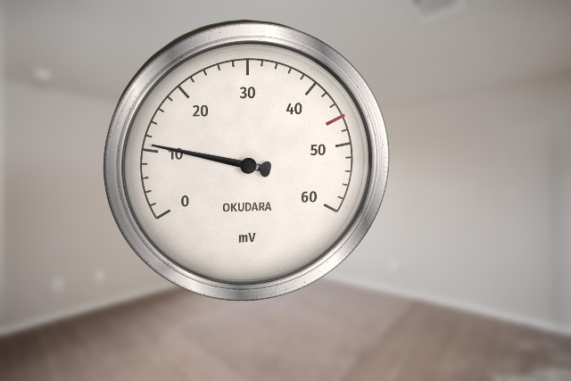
11 mV
